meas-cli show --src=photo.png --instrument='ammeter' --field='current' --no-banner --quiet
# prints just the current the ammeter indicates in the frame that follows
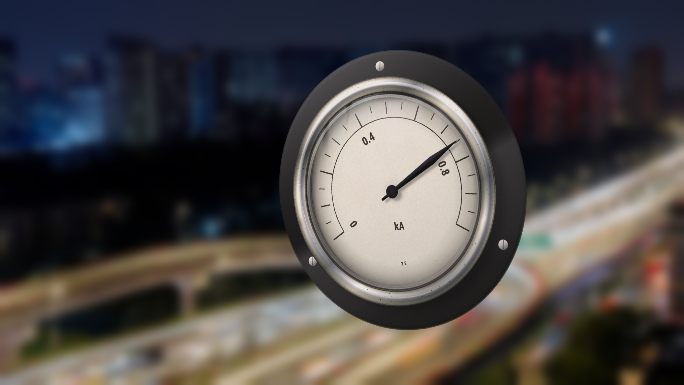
0.75 kA
